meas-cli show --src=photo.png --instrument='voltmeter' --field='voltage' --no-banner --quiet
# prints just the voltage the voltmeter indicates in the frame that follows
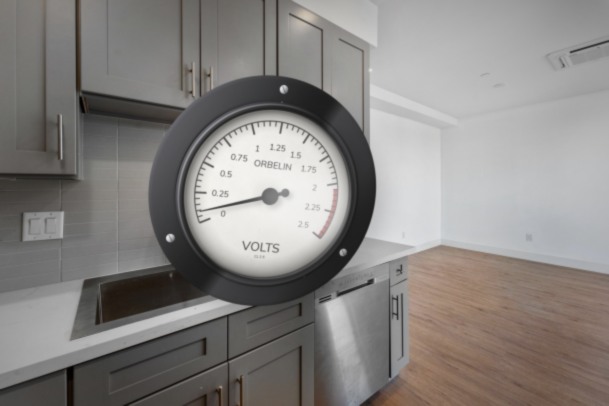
0.1 V
